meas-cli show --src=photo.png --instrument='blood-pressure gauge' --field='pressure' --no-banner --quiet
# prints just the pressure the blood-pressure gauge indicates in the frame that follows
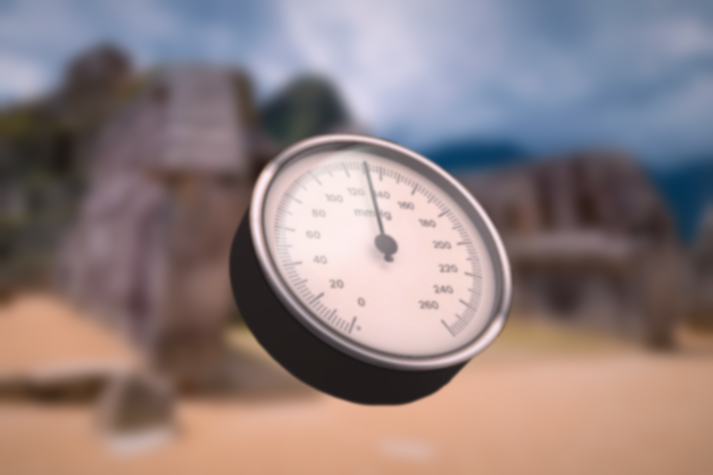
130 mmHg
